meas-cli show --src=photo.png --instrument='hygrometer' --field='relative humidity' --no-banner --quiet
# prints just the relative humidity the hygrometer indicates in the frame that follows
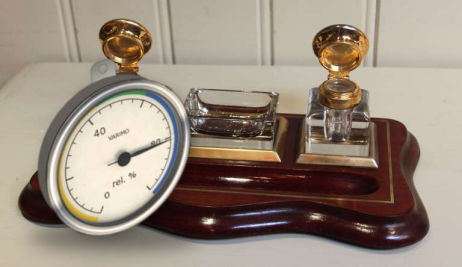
80 %
